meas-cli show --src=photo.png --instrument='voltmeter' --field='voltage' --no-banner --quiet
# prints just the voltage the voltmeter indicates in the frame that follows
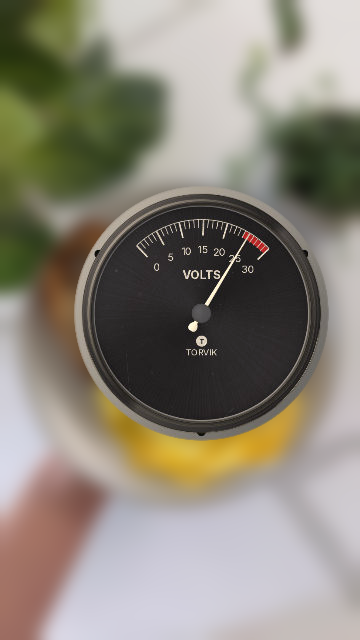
25 V
